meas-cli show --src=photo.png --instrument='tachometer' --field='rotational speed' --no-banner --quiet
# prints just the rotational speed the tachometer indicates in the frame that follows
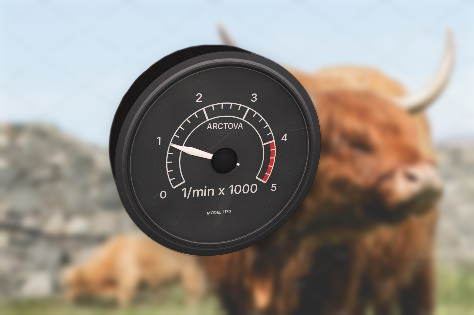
1000 rpm
